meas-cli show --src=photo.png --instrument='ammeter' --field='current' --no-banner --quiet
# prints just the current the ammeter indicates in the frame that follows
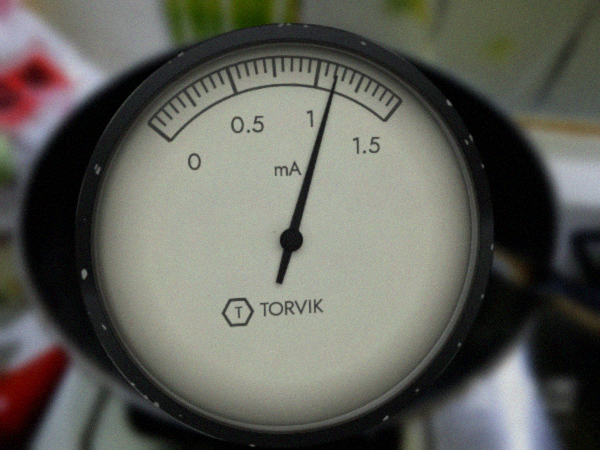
1.1 mA
